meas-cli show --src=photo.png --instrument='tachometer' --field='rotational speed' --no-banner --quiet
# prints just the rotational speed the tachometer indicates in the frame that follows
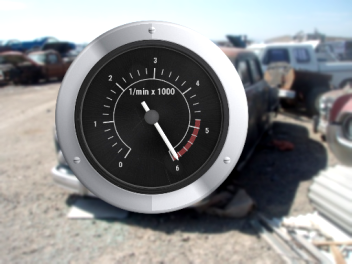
5900 rpm
